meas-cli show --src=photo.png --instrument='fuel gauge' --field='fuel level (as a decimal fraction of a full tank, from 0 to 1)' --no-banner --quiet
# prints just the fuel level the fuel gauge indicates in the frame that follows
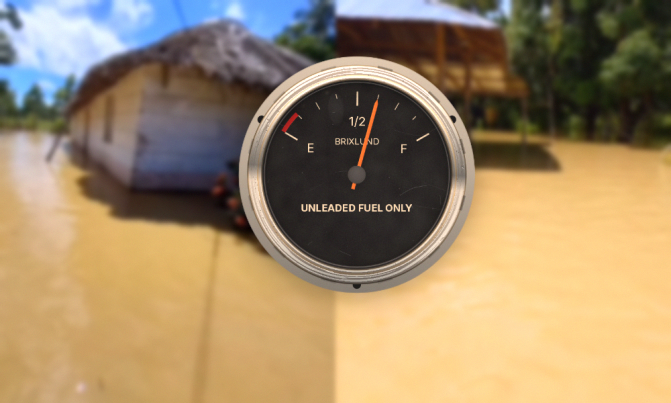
0.625
